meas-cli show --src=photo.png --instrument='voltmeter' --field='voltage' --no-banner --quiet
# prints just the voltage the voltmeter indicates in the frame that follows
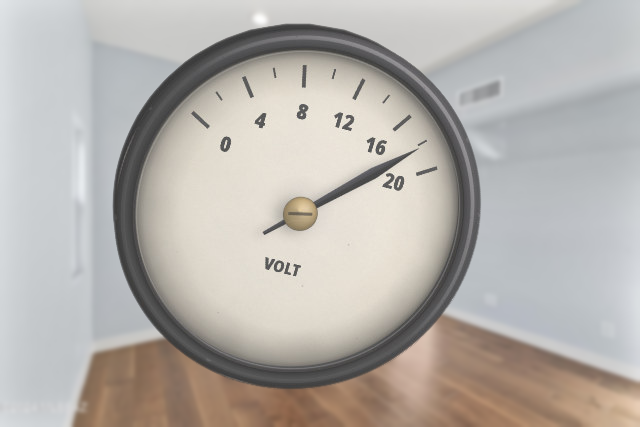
18 V
